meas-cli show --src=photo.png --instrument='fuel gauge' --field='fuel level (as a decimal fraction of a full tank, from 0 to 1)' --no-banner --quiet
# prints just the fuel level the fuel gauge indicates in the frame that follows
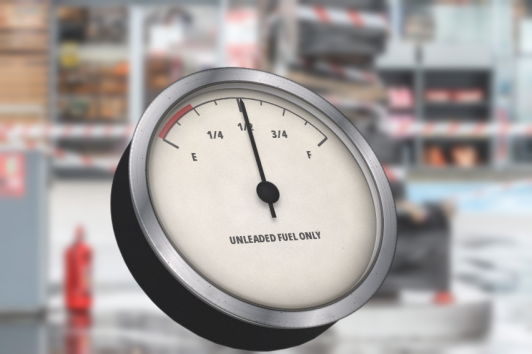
0.5
